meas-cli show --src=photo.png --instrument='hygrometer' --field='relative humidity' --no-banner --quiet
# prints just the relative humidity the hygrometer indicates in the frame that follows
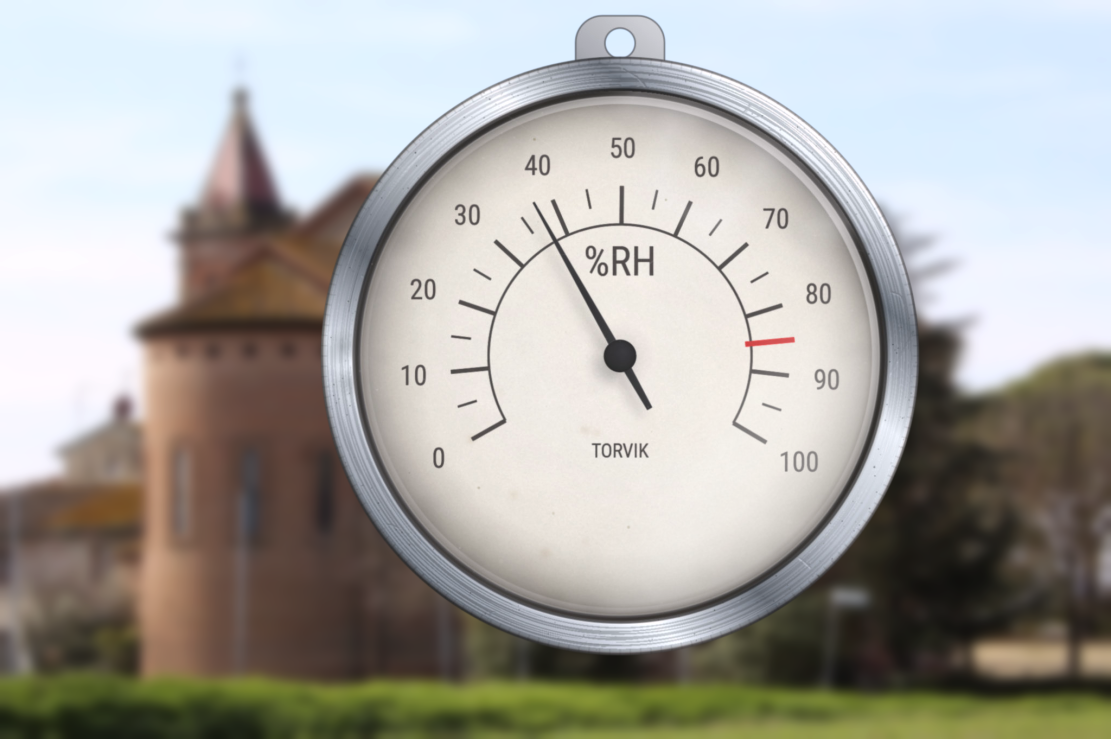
37.5 %
